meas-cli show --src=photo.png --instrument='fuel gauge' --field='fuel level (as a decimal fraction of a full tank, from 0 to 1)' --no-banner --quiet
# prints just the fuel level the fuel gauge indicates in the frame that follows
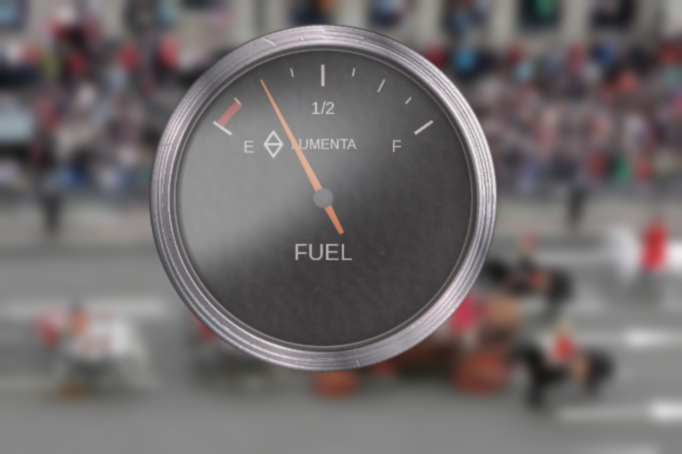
0.25
